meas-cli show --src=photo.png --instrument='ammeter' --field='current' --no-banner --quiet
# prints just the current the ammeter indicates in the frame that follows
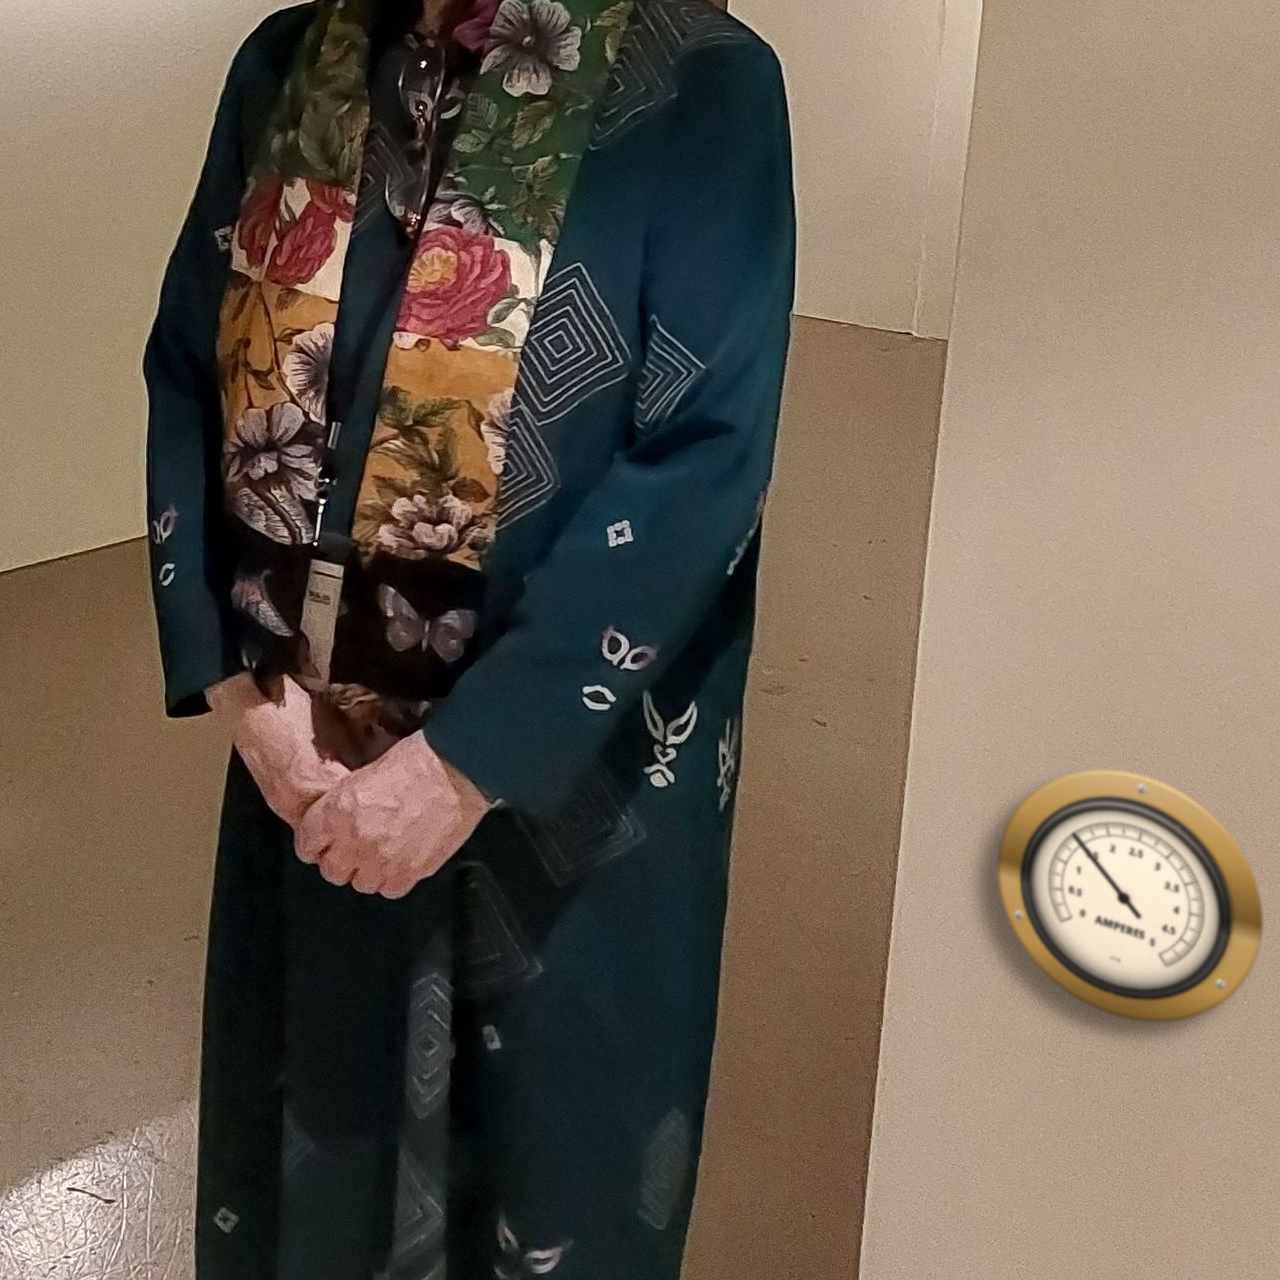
1.5 A
